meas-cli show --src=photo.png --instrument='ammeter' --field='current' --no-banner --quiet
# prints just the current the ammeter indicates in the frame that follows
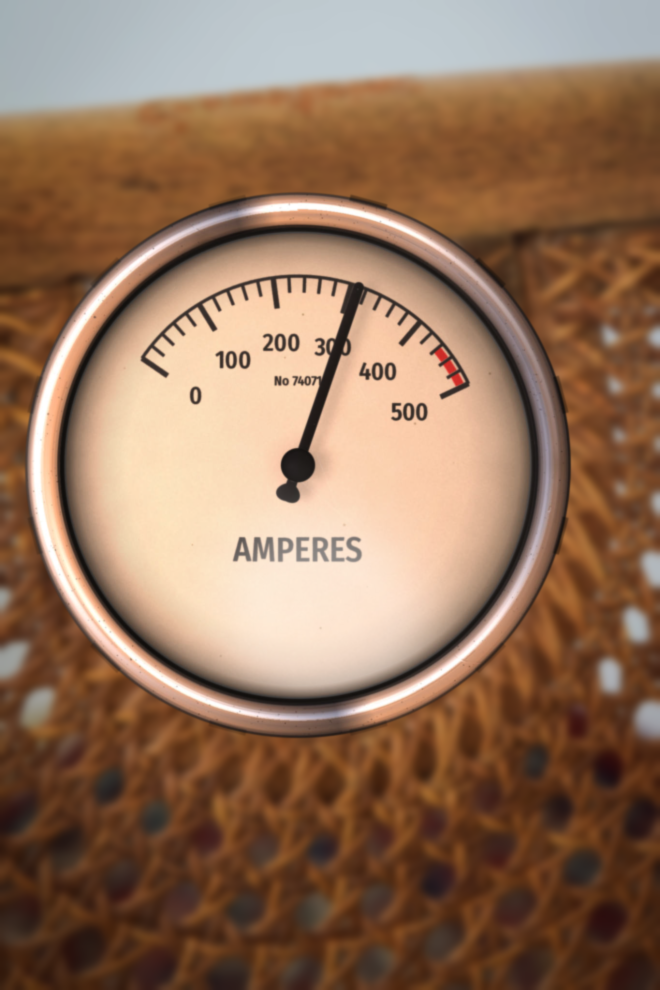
310 A
